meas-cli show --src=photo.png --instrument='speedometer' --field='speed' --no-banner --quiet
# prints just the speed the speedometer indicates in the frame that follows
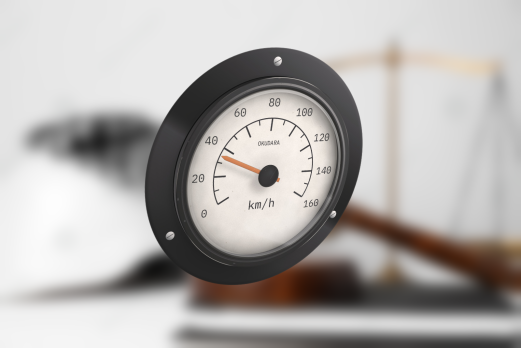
35 km/h
